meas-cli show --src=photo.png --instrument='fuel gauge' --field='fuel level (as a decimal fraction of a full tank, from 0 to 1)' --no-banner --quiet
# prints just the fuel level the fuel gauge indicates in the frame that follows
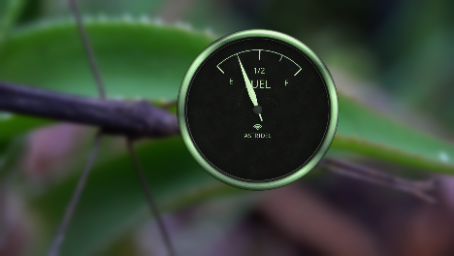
0.25
